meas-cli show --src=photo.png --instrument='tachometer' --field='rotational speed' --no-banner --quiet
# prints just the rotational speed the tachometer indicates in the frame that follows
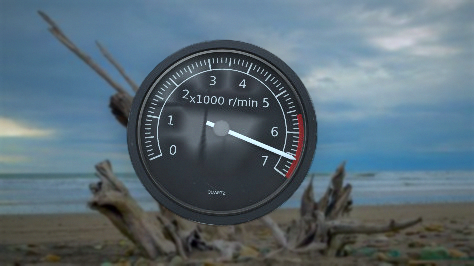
6600 rpm
